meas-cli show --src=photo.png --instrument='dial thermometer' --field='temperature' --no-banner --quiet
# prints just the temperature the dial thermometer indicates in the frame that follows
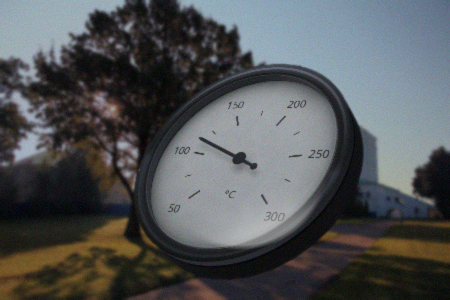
112.5 °C
